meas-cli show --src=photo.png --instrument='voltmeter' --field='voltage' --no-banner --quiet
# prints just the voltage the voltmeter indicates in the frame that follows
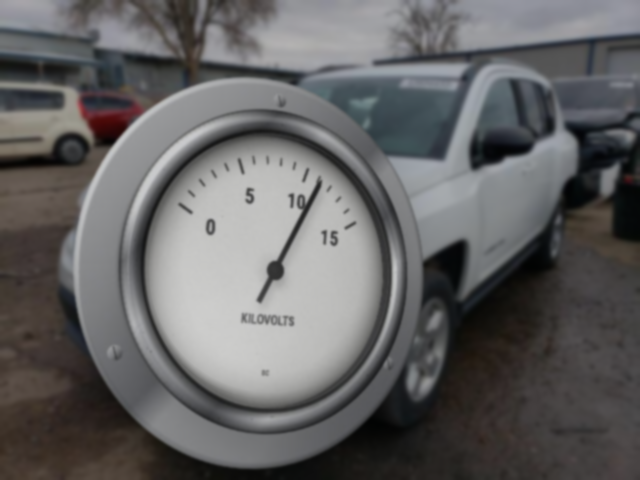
11 kV
